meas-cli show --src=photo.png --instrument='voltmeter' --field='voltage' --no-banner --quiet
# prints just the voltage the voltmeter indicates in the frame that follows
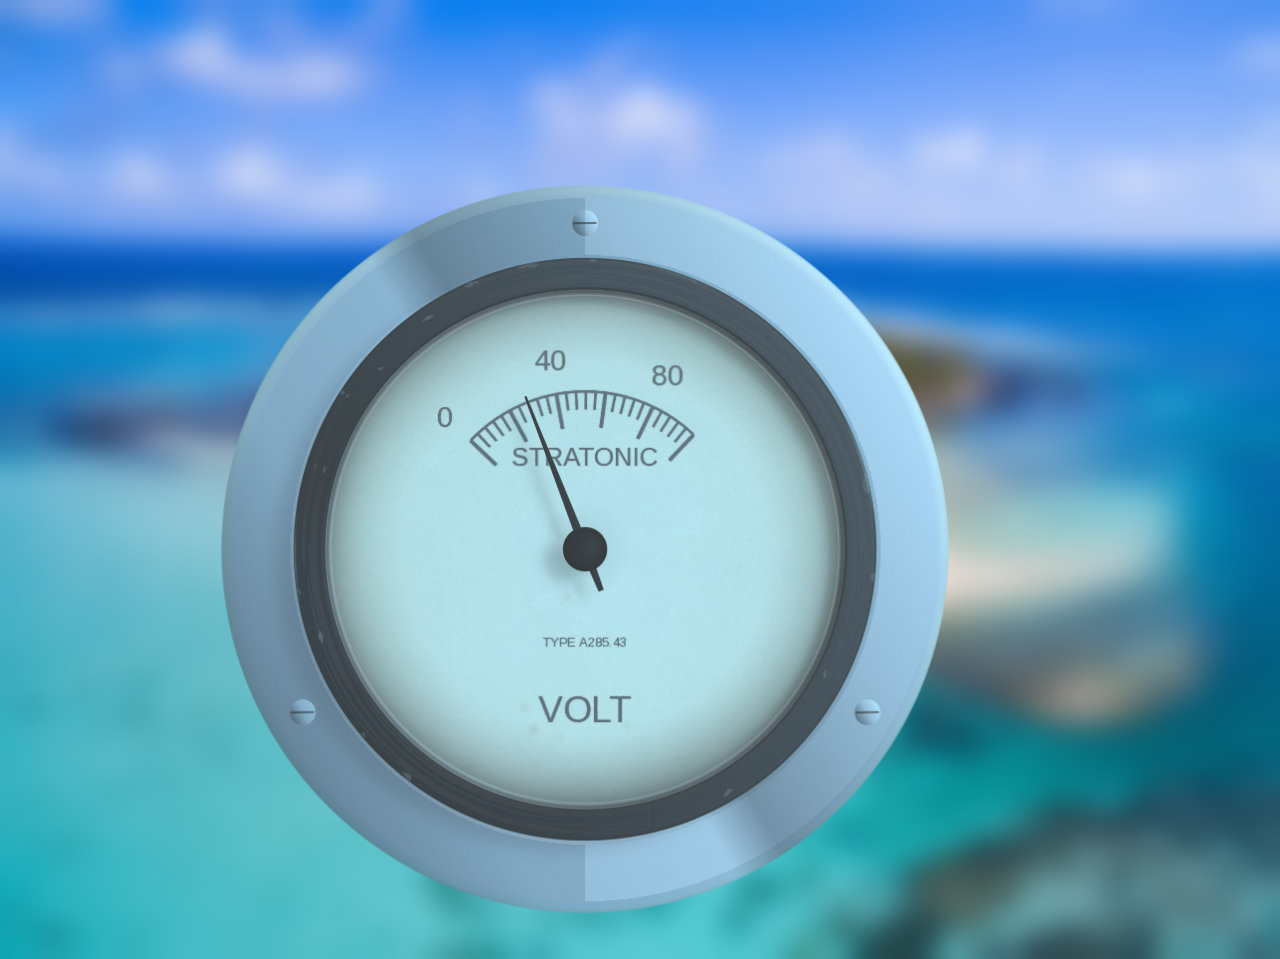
28 V
